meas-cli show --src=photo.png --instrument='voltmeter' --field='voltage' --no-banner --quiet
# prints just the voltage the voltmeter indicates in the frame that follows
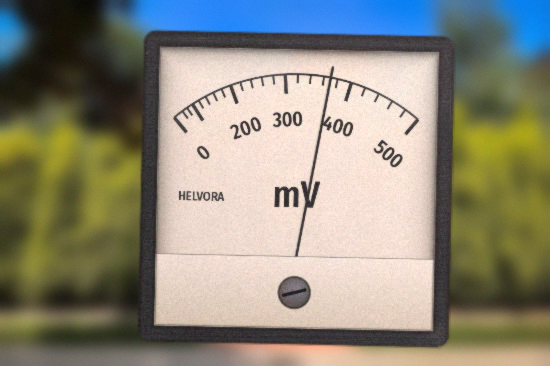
370 mV
